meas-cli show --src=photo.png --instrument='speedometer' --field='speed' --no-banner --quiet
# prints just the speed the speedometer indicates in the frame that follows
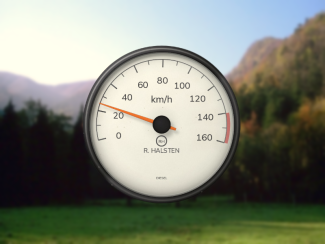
25 km/h
